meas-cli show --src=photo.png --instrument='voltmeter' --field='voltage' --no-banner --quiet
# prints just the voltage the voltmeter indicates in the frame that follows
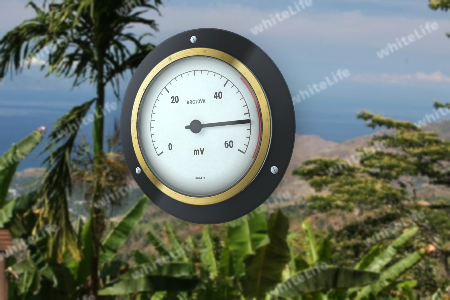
52 mV
